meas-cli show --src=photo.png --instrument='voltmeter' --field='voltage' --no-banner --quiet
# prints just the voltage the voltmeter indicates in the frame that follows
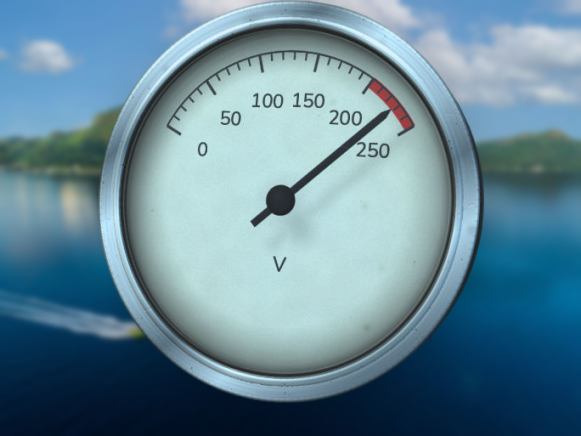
230 V
